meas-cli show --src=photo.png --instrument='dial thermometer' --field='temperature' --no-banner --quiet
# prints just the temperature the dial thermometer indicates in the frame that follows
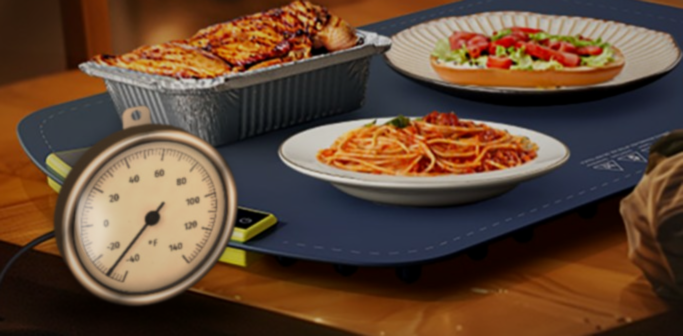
-30 °F
